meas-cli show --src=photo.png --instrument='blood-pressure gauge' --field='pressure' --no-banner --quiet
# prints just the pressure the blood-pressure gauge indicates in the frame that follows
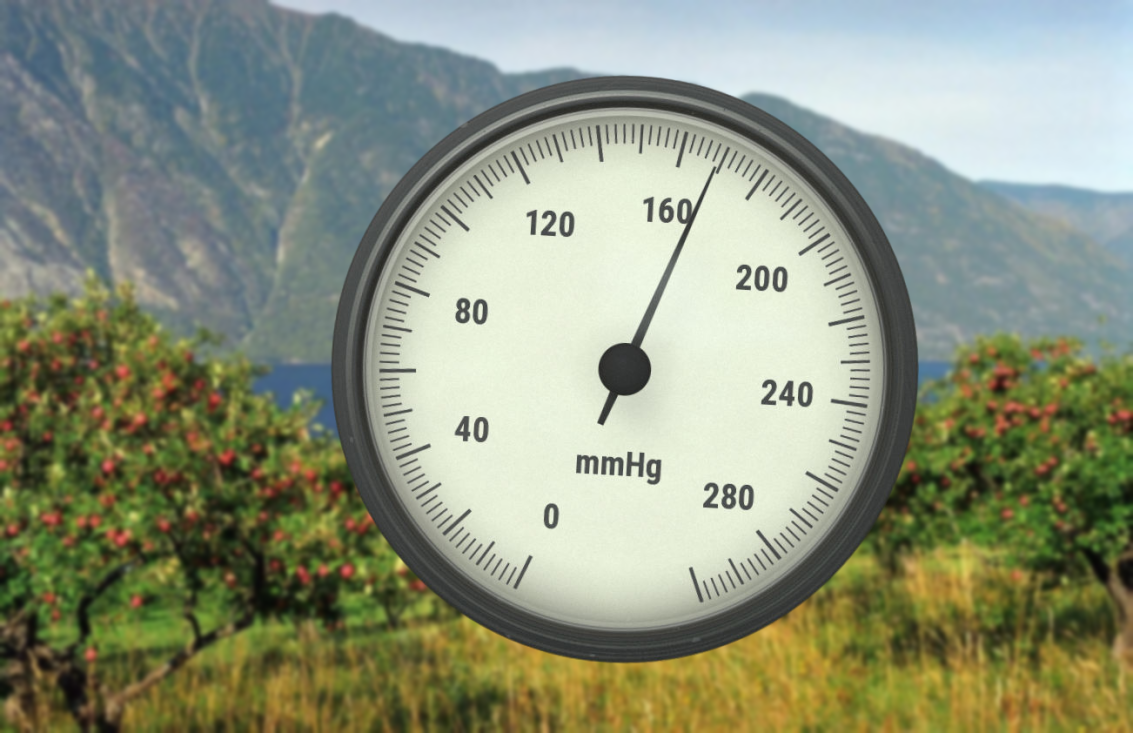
169 mmHg
